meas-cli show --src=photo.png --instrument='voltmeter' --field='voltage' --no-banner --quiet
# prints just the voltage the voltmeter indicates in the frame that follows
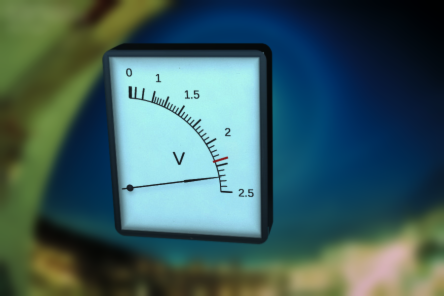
2.35 V
